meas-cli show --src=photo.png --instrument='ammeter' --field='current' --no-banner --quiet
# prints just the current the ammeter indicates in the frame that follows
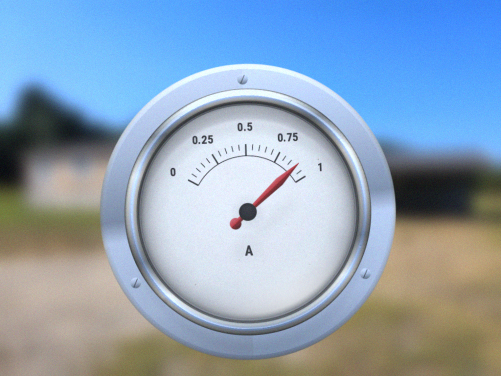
0.9 A
